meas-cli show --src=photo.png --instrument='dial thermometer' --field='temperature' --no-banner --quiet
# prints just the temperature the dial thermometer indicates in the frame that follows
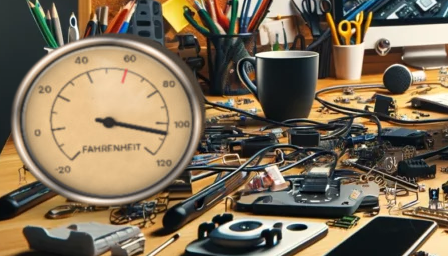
105 °F
